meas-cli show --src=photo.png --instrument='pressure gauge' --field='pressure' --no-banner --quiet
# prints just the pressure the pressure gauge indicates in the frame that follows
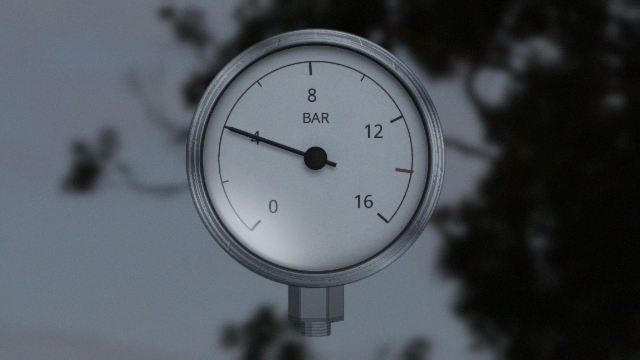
4 bar
